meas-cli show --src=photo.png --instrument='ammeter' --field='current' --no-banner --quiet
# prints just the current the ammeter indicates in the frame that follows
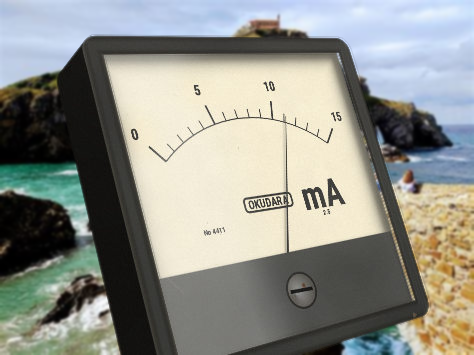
11 mA
